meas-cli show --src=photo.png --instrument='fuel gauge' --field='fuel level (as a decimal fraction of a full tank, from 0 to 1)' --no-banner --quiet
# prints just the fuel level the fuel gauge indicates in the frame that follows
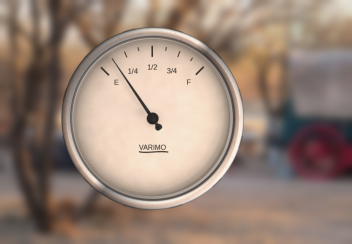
0.125
